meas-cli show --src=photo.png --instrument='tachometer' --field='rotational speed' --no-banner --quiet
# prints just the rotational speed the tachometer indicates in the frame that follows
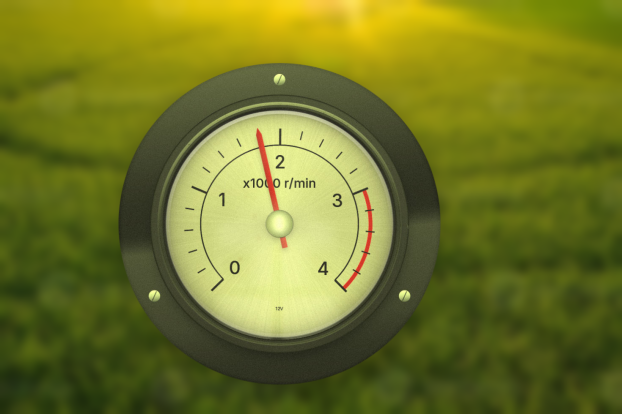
1800 rpm
